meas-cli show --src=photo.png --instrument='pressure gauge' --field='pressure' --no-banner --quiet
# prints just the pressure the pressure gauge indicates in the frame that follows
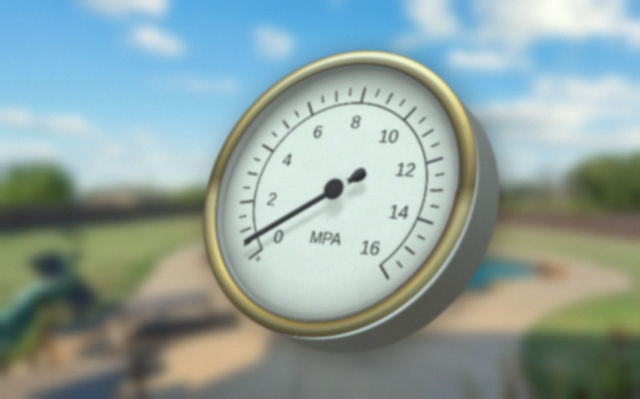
0.5 MPa
